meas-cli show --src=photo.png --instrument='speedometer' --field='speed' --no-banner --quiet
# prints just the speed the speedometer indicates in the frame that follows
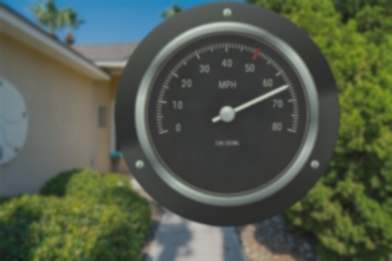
65 mph
